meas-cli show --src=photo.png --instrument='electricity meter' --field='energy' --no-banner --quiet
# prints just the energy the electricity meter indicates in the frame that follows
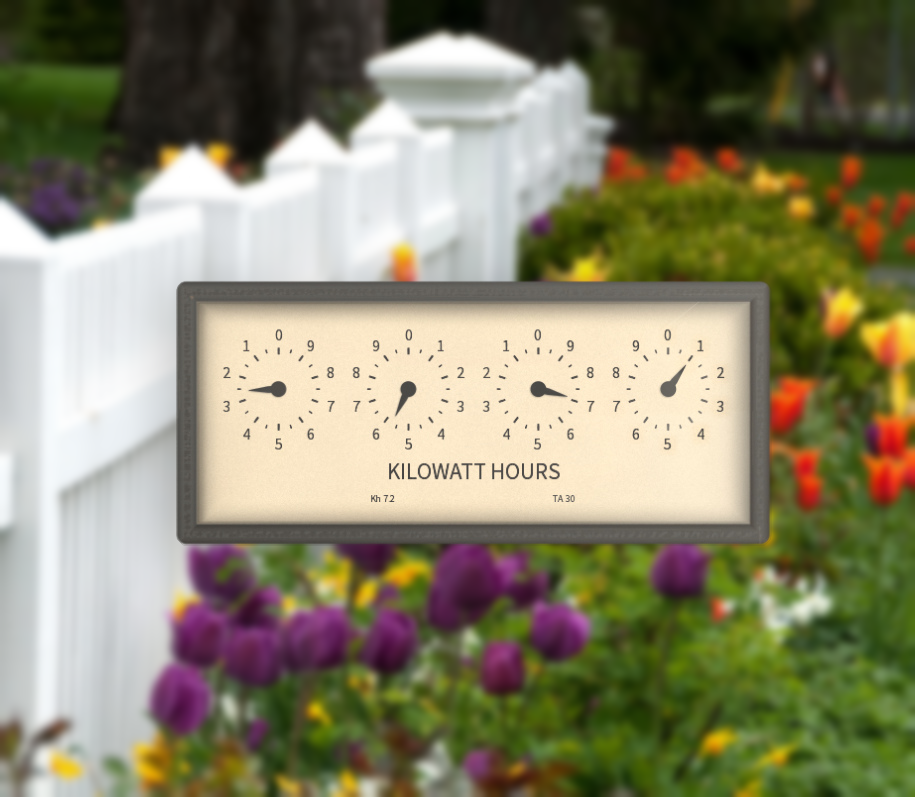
2571 kWh
